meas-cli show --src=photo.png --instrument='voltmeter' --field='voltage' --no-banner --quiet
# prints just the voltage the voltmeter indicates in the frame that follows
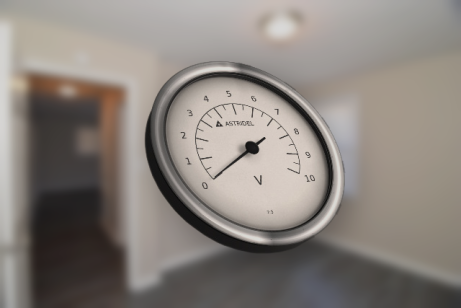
0 V
